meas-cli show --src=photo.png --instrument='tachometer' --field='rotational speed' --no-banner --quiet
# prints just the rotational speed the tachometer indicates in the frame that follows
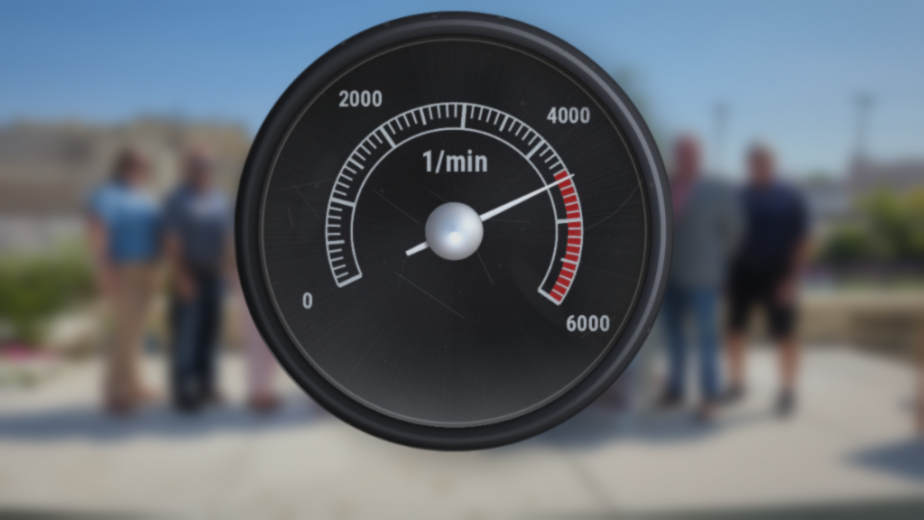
4500 rpm
